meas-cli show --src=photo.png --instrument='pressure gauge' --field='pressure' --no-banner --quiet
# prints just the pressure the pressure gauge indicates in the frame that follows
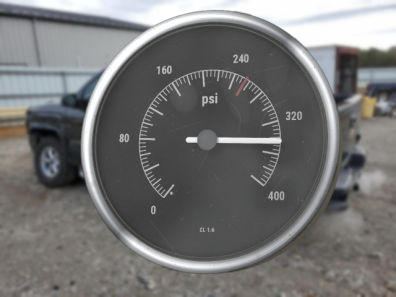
345 psi
